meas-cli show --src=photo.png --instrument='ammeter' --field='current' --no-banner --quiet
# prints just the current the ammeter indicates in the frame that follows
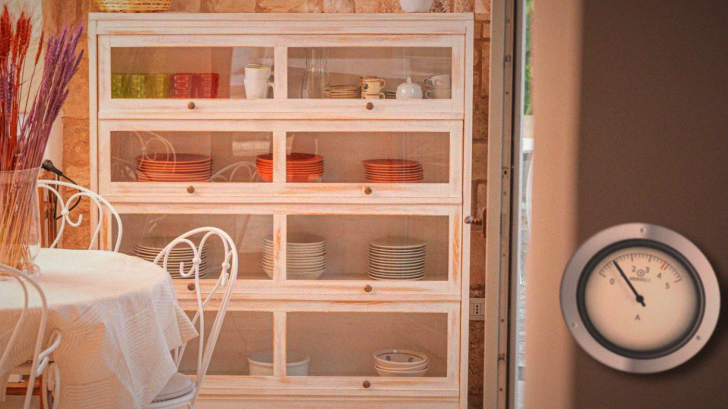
1 A
